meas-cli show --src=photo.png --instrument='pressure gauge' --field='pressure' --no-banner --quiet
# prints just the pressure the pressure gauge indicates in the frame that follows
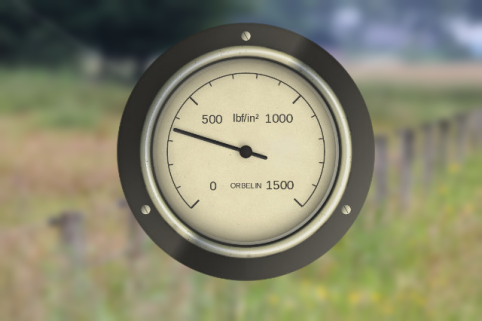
350 psi
